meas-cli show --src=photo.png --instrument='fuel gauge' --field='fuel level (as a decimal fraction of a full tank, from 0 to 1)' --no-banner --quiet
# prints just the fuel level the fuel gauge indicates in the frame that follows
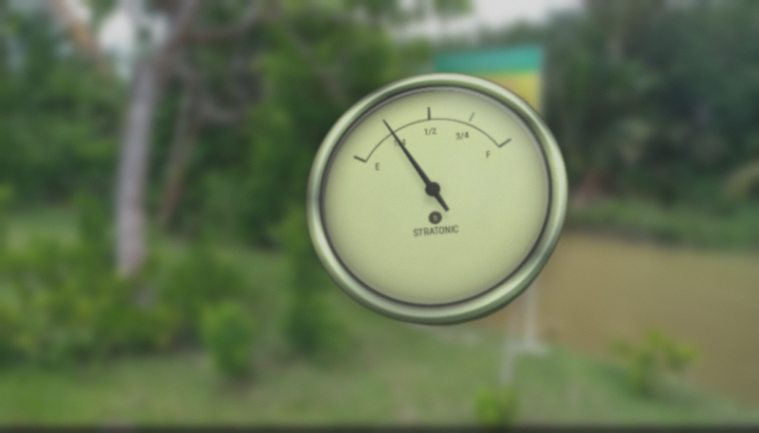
0.25
